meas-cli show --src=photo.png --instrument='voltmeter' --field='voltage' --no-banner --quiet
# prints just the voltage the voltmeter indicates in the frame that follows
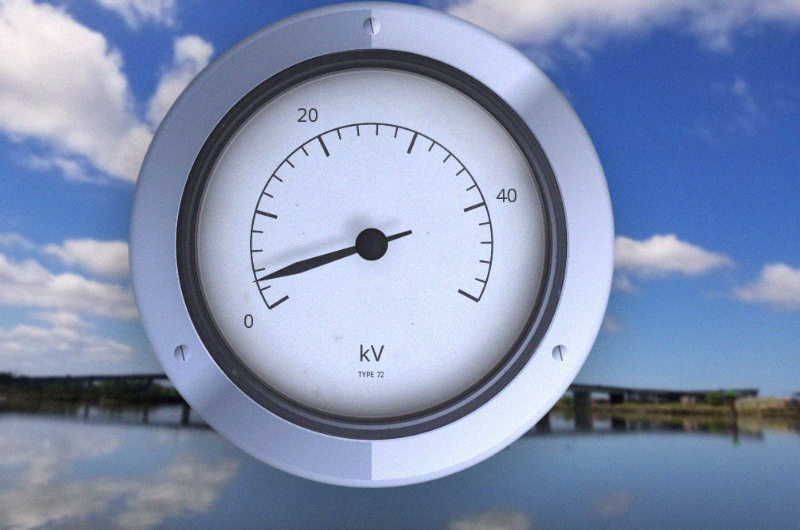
3 kV
